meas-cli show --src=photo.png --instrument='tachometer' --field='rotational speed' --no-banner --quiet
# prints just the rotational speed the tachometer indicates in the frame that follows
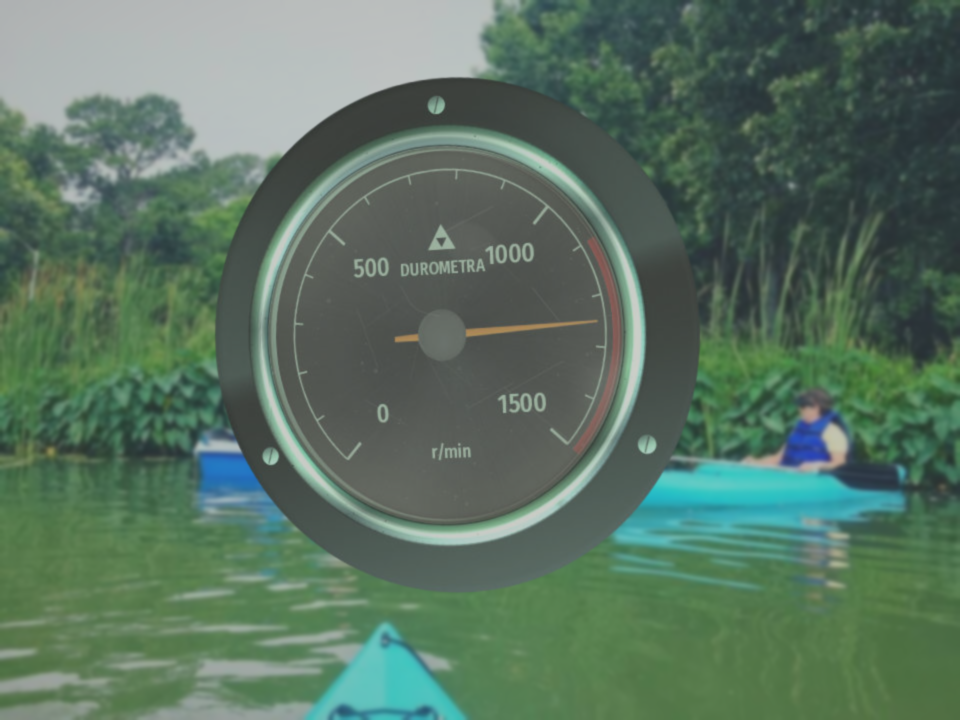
1250 rpm
